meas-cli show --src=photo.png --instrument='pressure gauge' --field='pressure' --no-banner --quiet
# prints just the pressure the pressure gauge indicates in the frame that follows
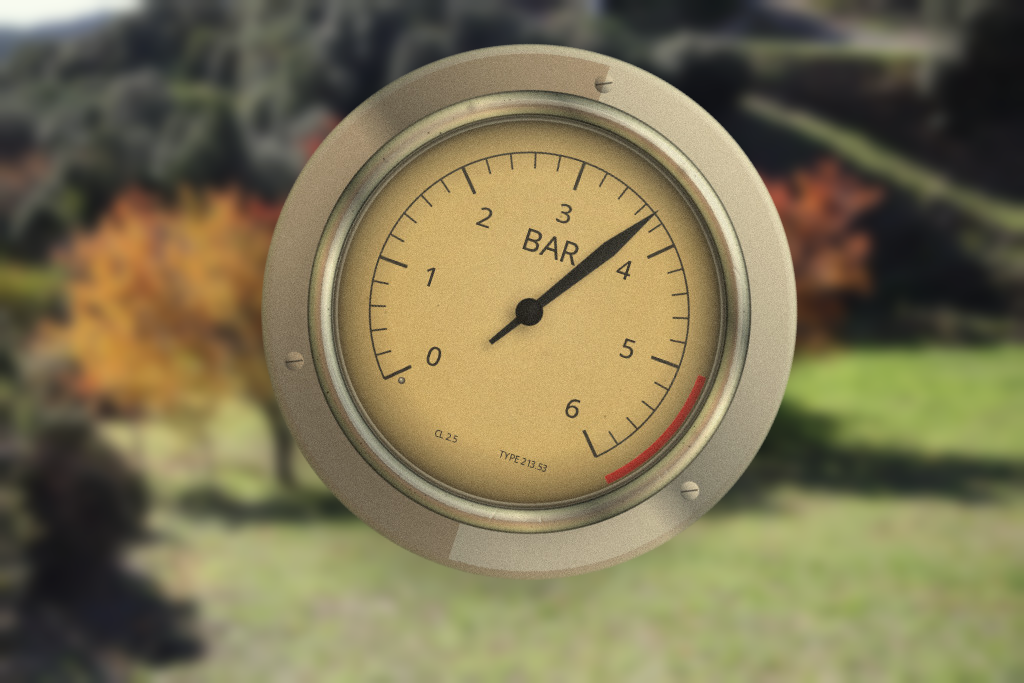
3.7 bar
